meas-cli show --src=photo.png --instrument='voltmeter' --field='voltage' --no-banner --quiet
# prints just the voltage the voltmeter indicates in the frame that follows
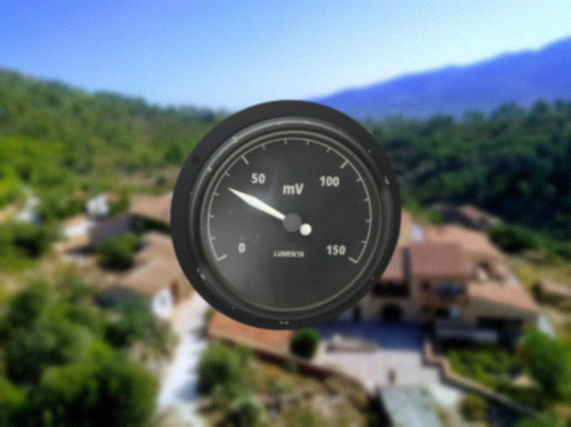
35 mV
